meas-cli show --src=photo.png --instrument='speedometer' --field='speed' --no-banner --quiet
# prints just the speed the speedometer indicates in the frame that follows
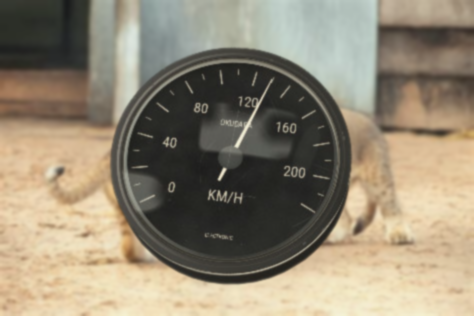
130 km/h
